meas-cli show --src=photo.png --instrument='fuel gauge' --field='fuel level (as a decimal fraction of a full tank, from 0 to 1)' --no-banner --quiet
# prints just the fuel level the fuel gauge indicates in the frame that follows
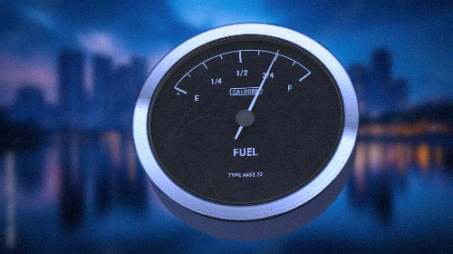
0.75
